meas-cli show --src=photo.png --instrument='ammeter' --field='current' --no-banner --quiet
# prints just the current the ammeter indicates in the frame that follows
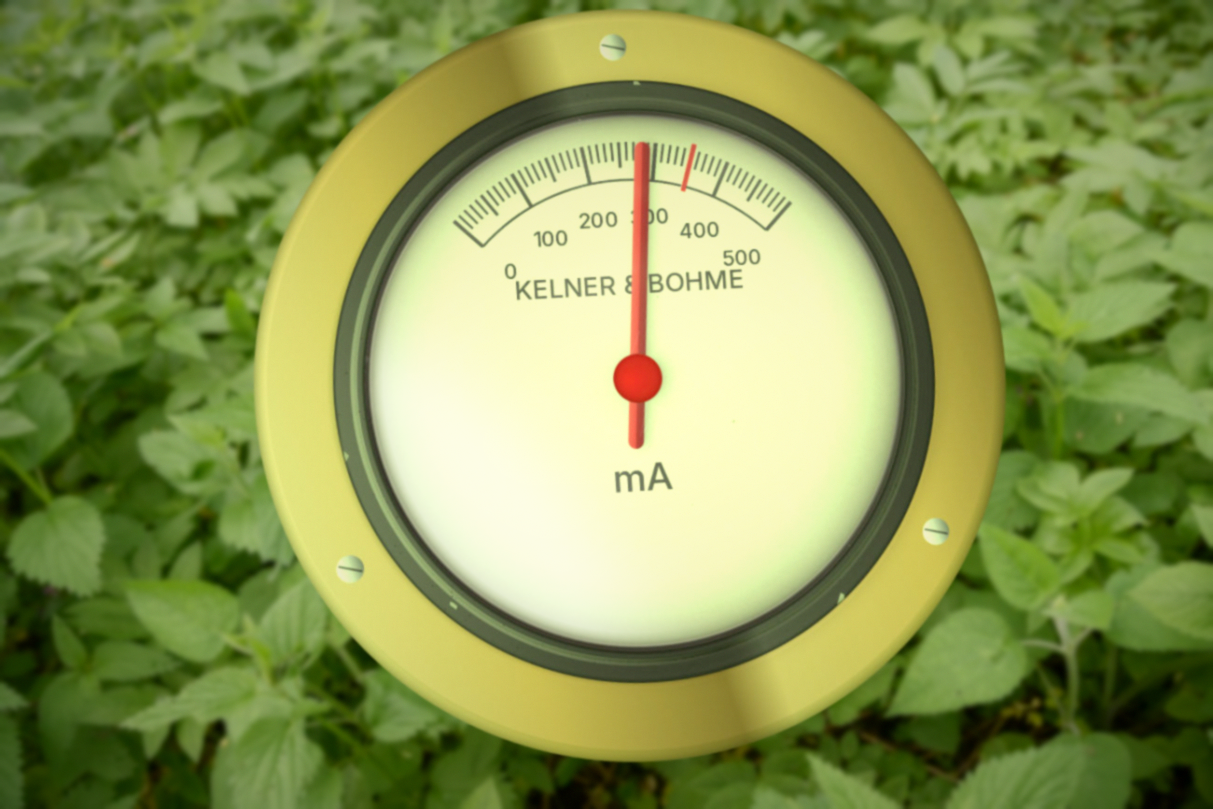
280 mA
